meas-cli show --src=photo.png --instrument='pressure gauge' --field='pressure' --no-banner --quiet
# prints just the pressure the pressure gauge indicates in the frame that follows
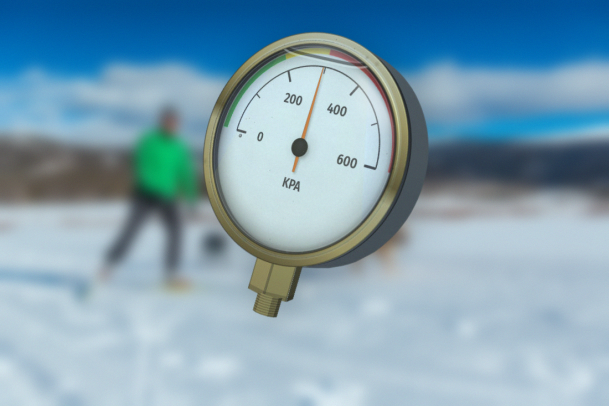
300 kPa
